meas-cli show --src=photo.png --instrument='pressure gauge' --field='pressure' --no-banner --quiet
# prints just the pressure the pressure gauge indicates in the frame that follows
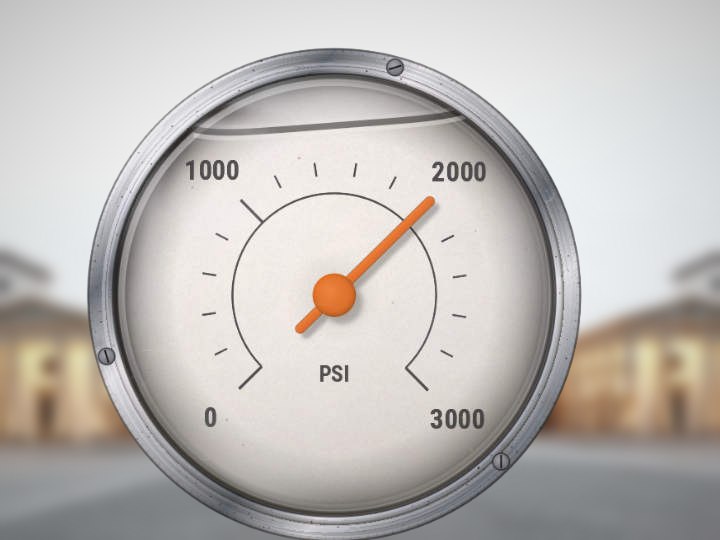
2000 psi
